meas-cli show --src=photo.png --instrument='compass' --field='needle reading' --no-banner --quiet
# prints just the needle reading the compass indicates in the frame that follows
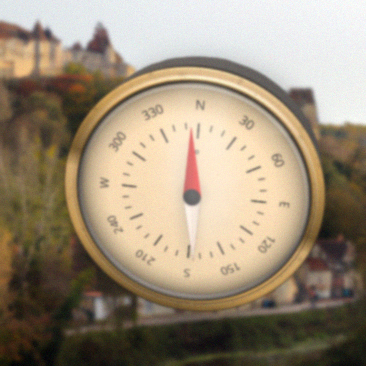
355 °
